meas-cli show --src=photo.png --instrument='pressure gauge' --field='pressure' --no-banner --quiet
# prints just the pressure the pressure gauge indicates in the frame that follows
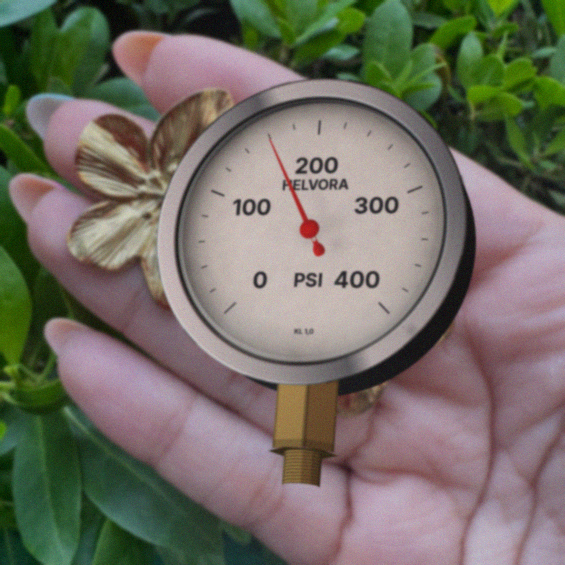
160 psi
